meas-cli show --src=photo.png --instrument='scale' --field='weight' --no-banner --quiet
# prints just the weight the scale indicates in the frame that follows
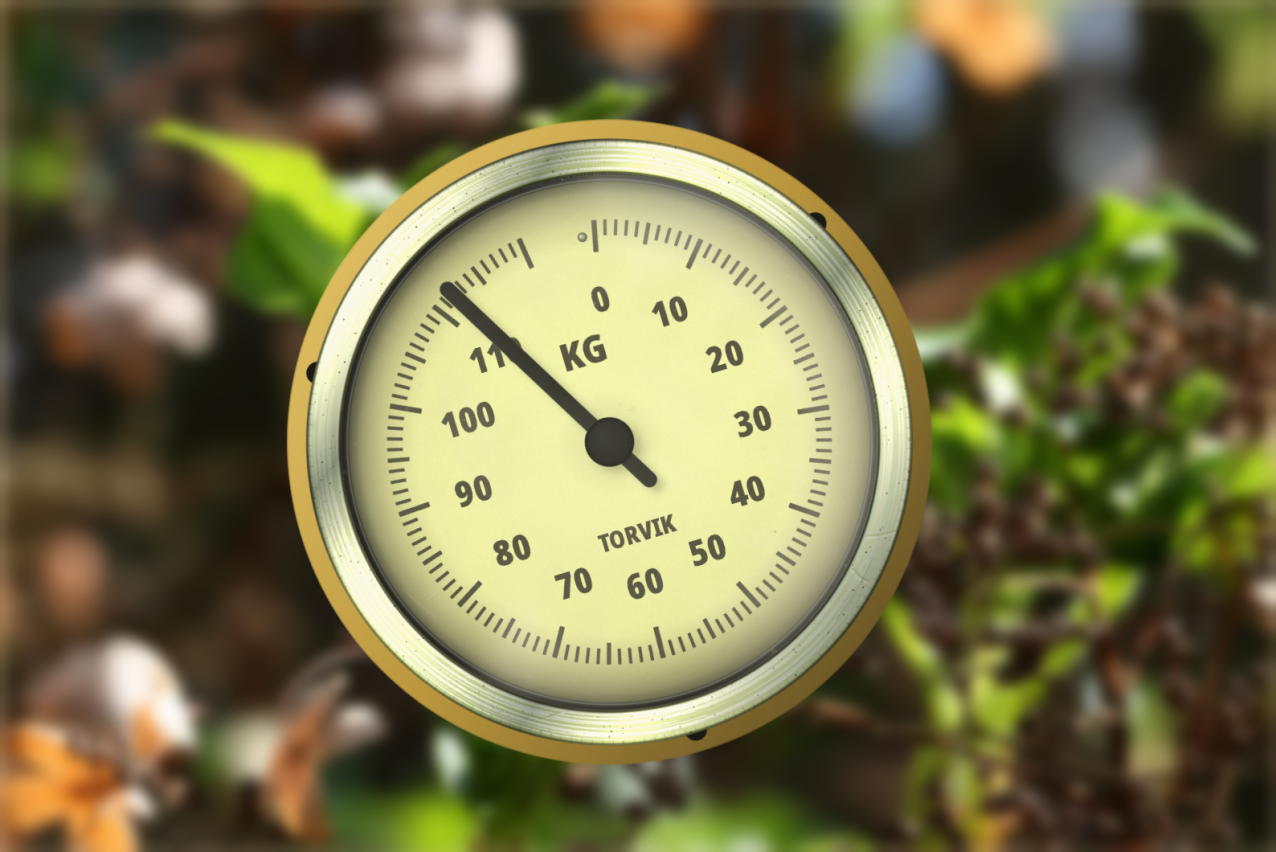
112 kg
